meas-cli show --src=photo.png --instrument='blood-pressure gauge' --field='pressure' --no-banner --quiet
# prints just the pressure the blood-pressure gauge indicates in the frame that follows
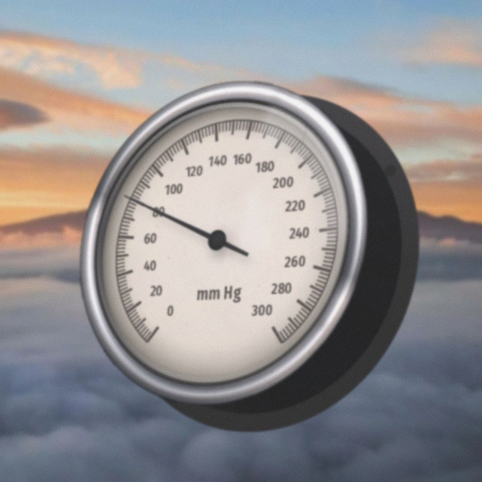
80 mmHg
